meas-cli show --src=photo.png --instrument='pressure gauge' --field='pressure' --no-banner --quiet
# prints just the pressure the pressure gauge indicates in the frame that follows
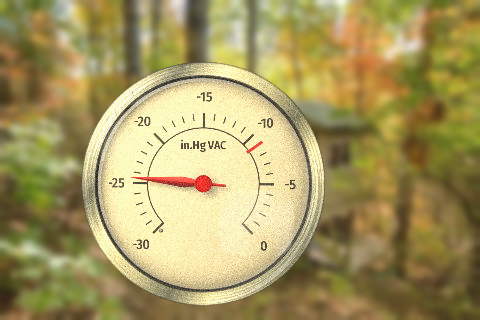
-24.5 inHg
